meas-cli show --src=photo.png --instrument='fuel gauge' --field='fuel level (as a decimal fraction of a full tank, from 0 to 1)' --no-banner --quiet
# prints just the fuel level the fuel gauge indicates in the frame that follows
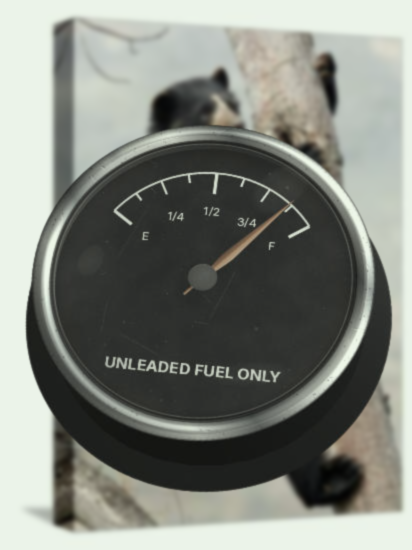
0.875
